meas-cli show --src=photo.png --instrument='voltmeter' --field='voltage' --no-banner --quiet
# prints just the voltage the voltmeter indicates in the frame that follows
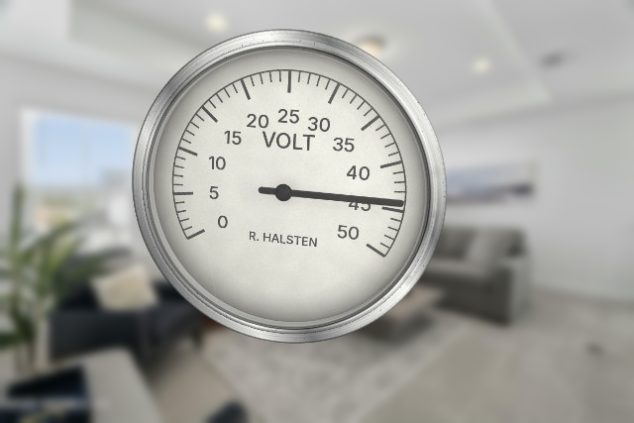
44 V
